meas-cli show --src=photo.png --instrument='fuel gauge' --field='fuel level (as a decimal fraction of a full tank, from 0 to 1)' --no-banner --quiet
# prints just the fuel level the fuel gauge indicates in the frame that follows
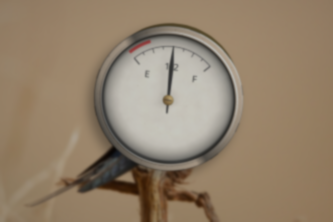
0.5
